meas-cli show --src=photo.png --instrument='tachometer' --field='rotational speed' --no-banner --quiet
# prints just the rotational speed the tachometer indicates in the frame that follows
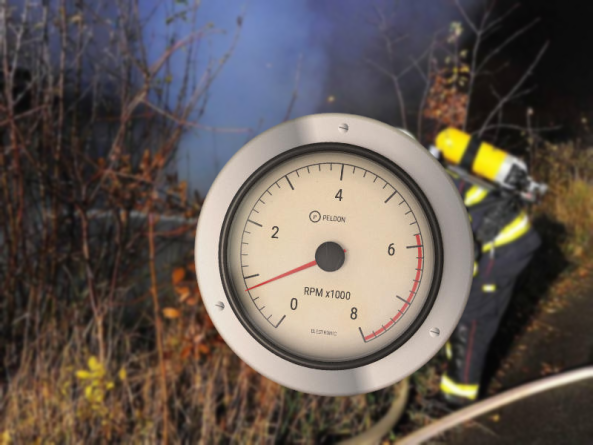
800 rpm
